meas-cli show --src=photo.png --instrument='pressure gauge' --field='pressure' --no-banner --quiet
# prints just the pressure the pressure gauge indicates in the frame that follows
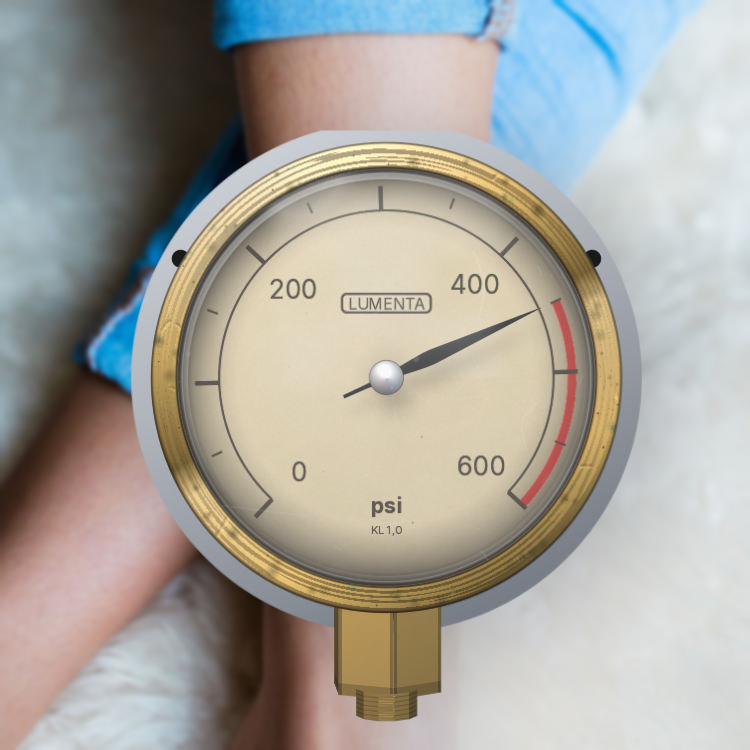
450 psi
